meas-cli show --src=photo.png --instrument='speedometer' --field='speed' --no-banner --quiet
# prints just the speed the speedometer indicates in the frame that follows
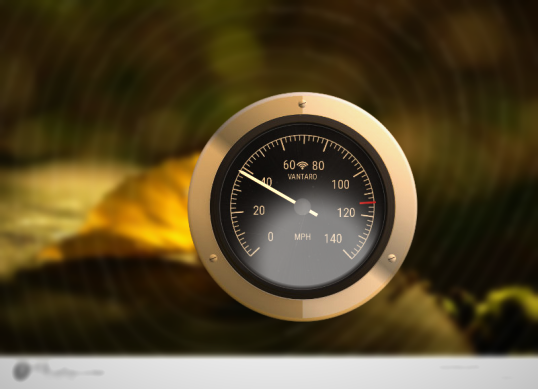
38 mph
